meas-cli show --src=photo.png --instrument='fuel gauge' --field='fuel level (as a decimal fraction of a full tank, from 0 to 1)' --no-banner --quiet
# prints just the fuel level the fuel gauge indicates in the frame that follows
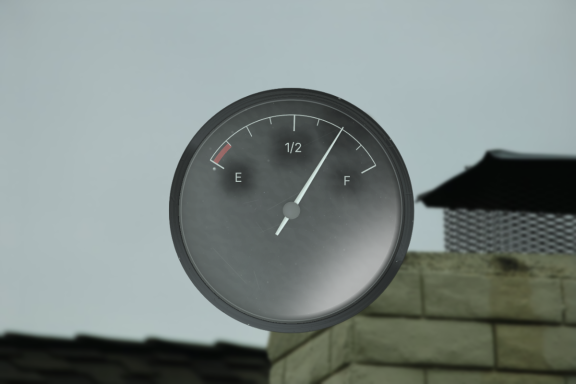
0.75
